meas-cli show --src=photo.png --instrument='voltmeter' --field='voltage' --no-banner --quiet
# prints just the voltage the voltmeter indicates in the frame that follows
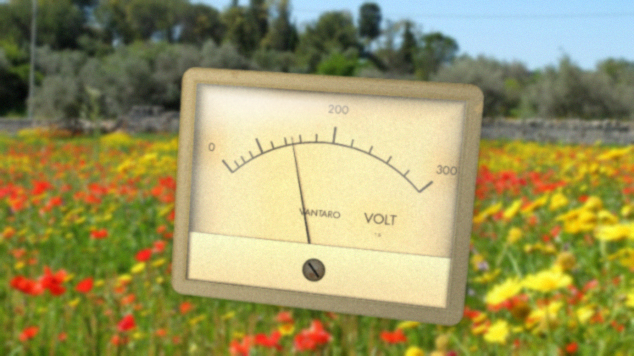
150 V
